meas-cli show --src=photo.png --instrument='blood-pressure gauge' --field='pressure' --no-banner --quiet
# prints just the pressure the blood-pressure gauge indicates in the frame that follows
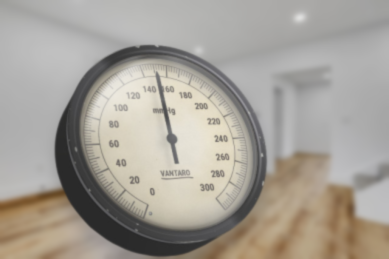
150 mmHg
